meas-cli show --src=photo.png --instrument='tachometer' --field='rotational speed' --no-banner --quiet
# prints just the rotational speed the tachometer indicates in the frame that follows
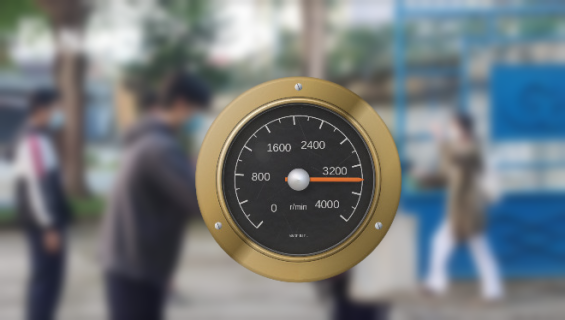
3400 rpm
